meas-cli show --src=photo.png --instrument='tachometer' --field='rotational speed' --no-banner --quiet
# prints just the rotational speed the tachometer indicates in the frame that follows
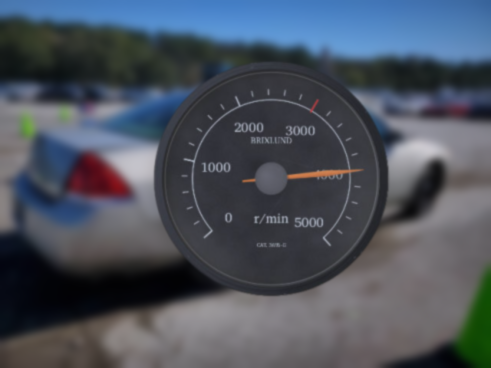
4000 rpm
